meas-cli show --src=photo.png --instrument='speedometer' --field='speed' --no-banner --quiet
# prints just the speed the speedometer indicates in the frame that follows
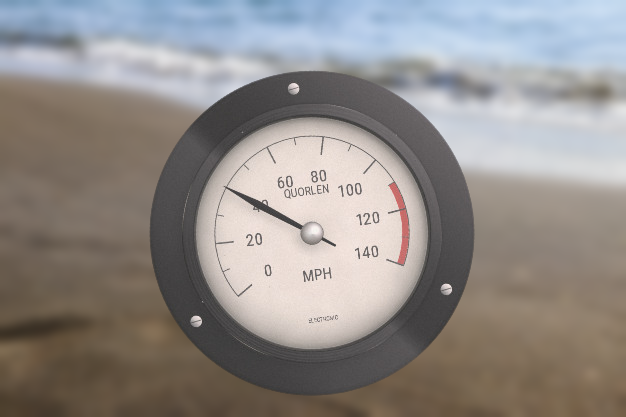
40 mph
